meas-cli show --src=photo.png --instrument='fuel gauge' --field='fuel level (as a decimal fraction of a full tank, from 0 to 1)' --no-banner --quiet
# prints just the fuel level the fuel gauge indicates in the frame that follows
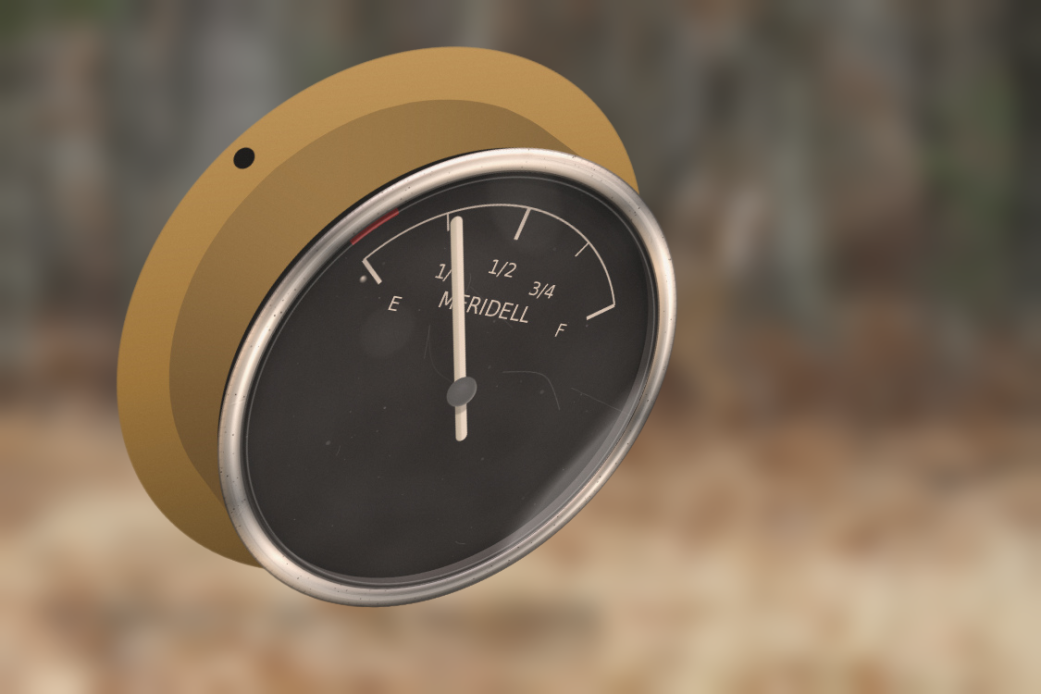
0.25
